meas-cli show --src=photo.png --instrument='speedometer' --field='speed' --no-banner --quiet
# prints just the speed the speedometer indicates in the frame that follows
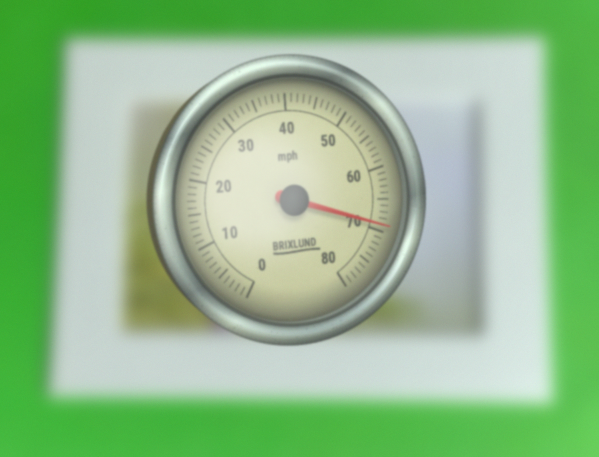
69 mph
